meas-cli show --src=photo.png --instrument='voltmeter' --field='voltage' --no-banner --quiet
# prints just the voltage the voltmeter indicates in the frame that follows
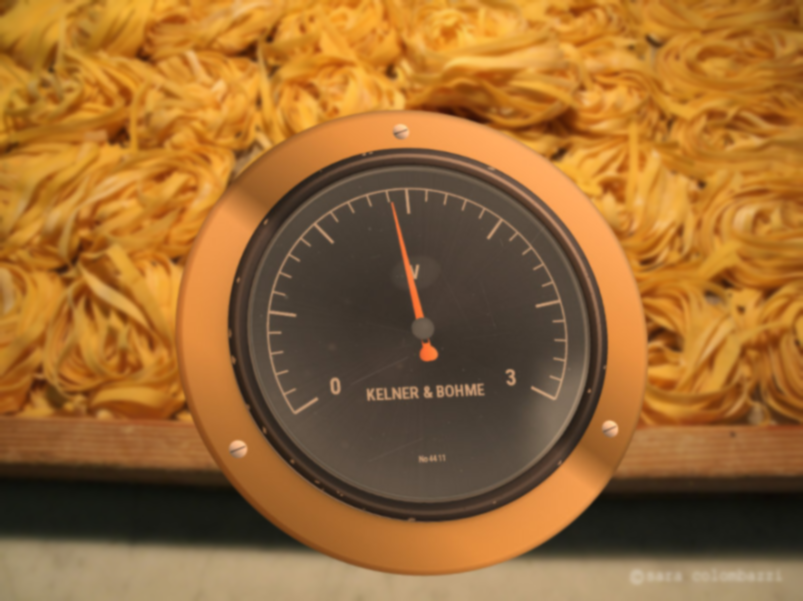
1.4 V
